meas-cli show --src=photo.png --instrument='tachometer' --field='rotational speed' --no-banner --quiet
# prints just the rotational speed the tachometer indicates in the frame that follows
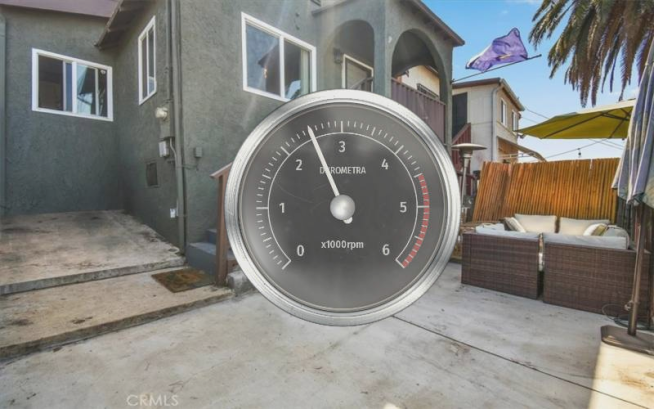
2500 rpm
